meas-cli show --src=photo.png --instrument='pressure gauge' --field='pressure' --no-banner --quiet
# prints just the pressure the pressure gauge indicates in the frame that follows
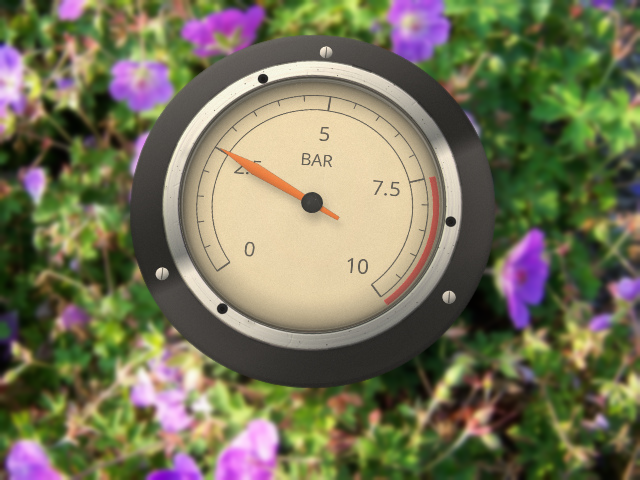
2.5 bar
